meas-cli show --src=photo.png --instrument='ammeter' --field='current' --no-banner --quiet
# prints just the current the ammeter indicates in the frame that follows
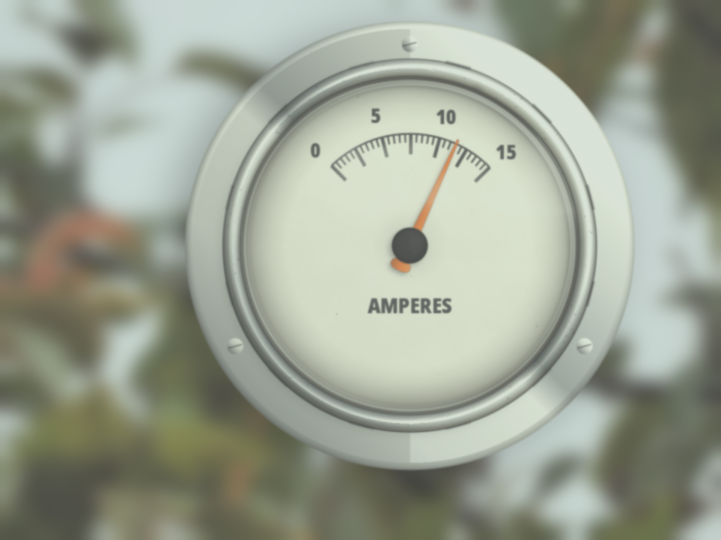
11.5 A
